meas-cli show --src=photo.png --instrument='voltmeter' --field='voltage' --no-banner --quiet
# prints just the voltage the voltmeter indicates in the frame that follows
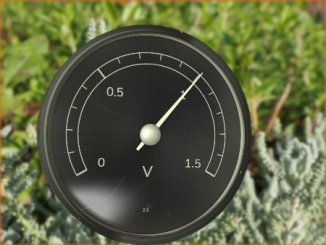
1 V
